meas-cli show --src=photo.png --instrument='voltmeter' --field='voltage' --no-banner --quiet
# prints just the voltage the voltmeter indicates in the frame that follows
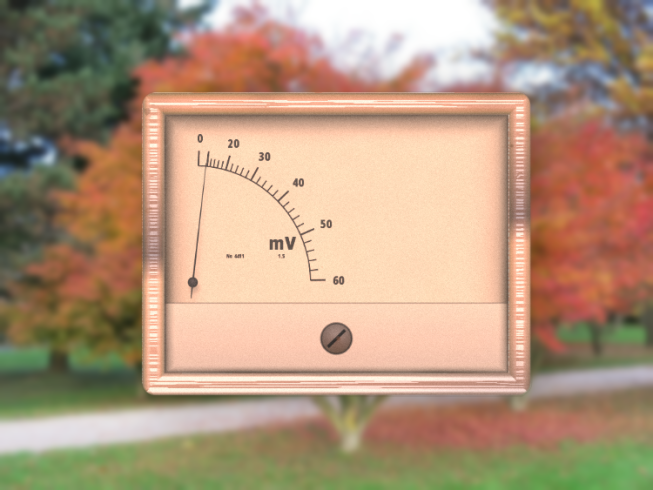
10 mV
